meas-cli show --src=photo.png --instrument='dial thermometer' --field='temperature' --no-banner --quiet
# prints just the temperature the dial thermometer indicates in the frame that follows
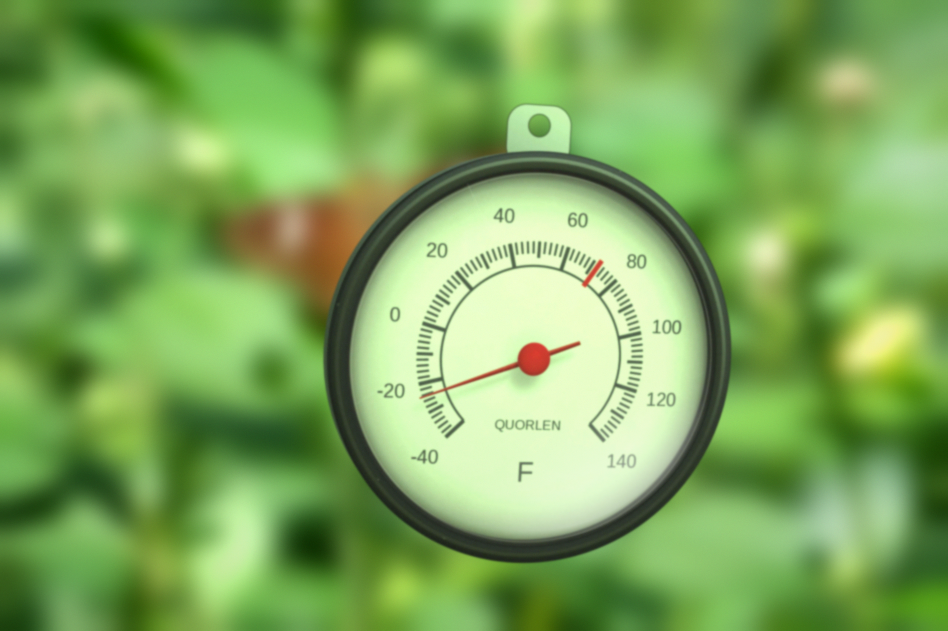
-24 °F
